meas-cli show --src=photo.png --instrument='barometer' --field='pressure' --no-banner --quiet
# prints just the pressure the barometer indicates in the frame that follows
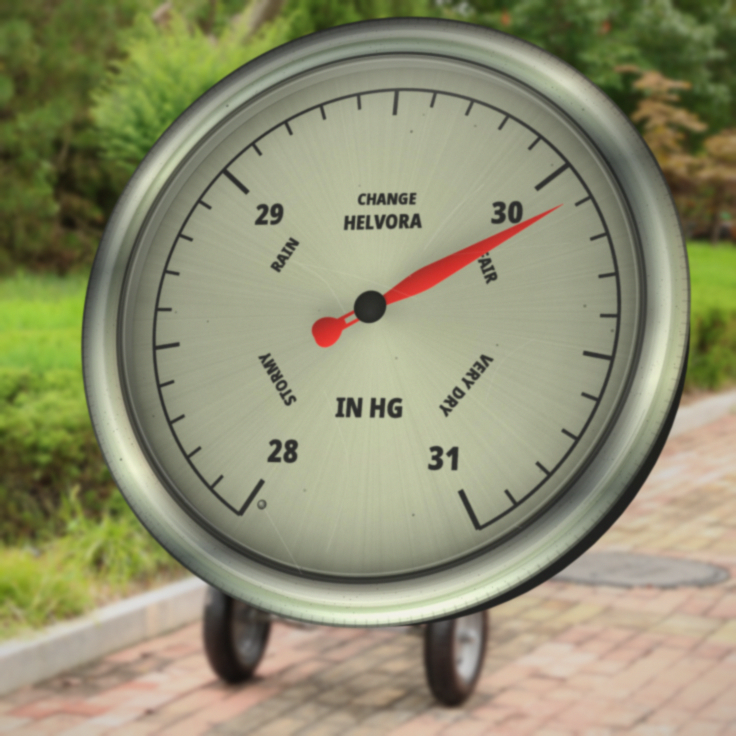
30.1 inHg
